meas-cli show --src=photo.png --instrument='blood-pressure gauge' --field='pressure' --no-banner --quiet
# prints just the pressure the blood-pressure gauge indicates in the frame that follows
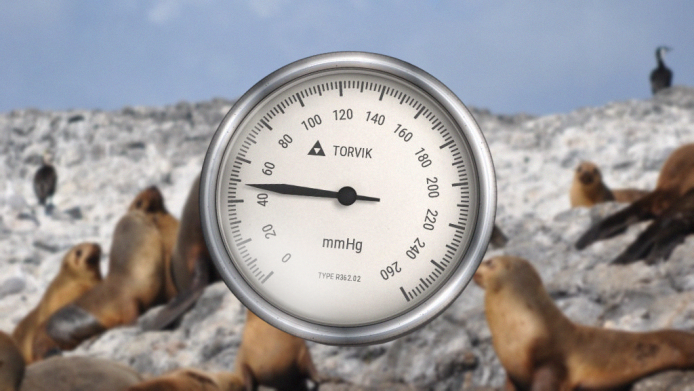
48 mmHg
